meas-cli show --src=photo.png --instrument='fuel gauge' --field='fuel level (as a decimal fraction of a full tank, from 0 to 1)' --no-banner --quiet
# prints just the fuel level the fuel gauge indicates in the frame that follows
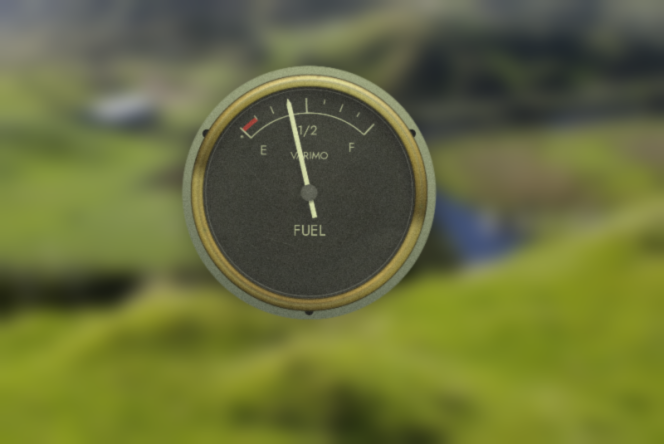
0.375
